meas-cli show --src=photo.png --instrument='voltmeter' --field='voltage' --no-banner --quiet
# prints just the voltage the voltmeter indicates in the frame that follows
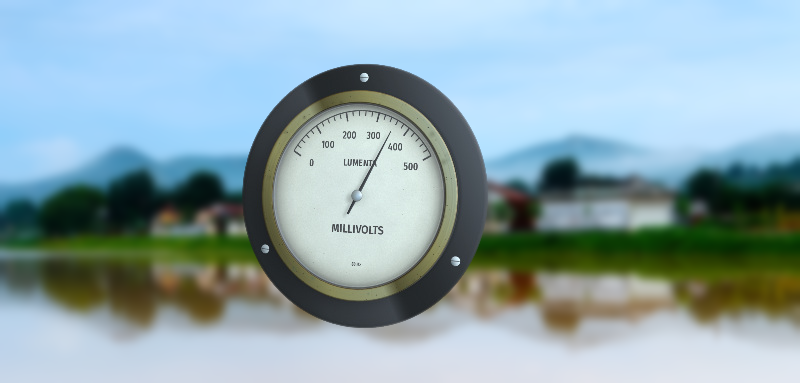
360 mV
